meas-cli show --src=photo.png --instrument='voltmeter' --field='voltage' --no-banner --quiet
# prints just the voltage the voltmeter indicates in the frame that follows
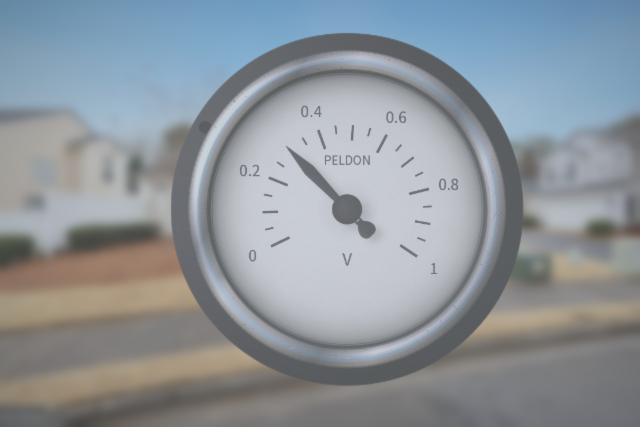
0.3 V
